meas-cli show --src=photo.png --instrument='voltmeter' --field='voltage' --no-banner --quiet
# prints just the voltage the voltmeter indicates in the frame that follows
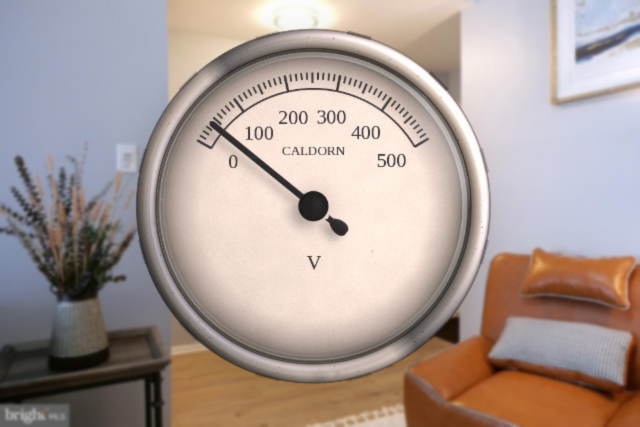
40 V
